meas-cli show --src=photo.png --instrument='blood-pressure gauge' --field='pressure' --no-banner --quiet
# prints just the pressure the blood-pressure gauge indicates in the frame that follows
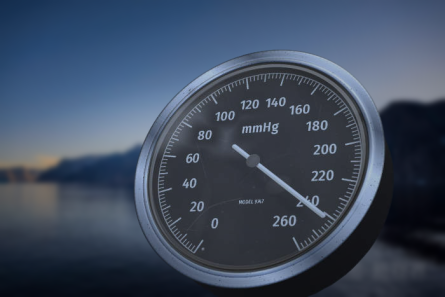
242 mmHg
